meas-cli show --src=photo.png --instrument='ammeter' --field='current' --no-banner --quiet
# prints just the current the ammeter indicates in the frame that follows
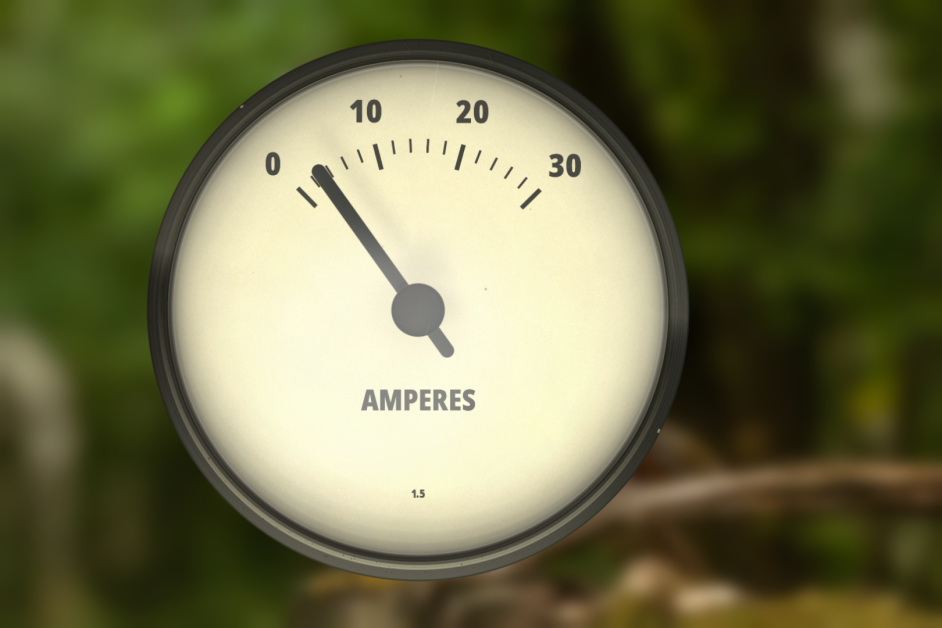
3 A
